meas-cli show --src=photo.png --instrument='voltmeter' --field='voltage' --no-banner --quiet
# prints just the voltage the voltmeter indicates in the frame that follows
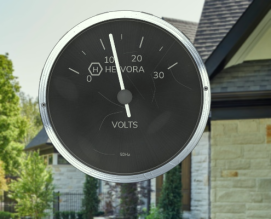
12.5 V
